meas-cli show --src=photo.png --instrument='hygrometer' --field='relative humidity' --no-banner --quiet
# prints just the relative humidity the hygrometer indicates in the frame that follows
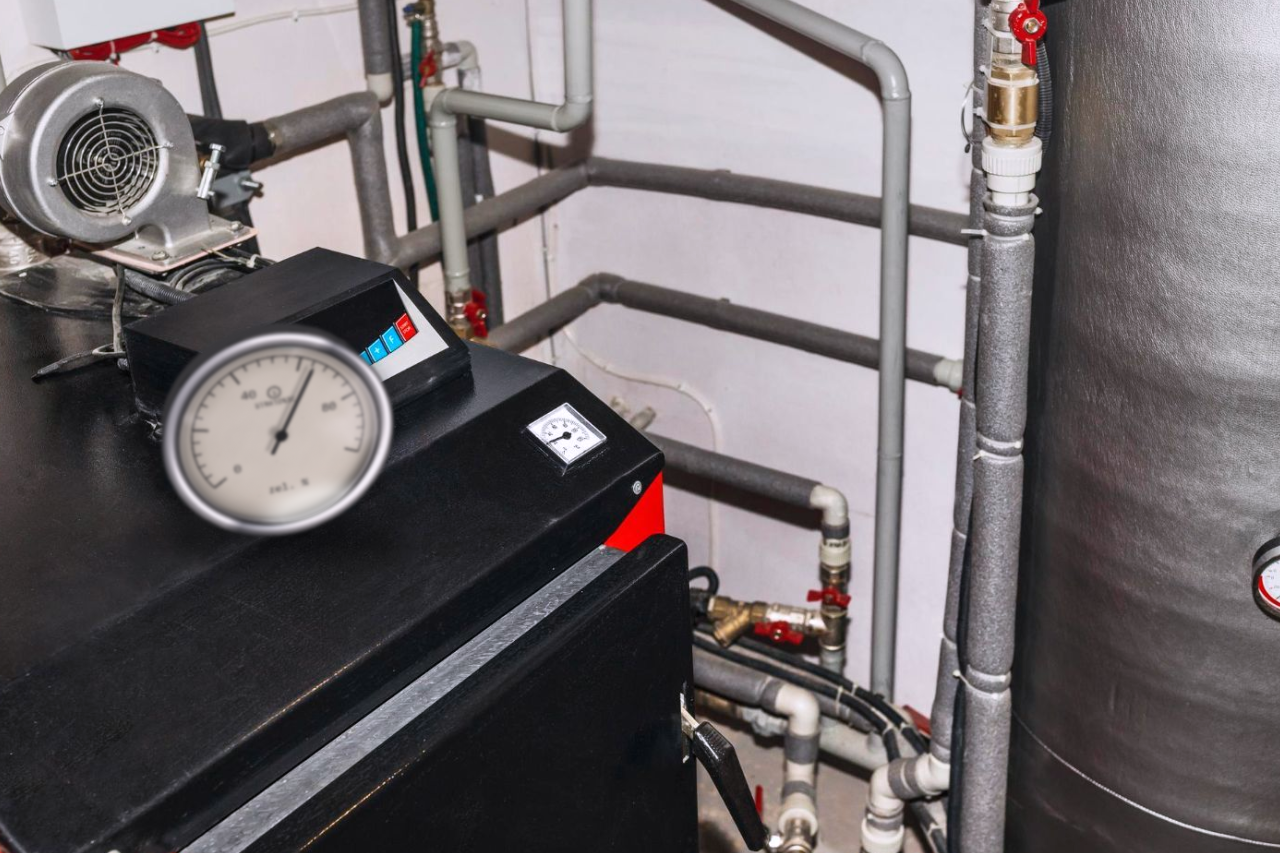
64 %
